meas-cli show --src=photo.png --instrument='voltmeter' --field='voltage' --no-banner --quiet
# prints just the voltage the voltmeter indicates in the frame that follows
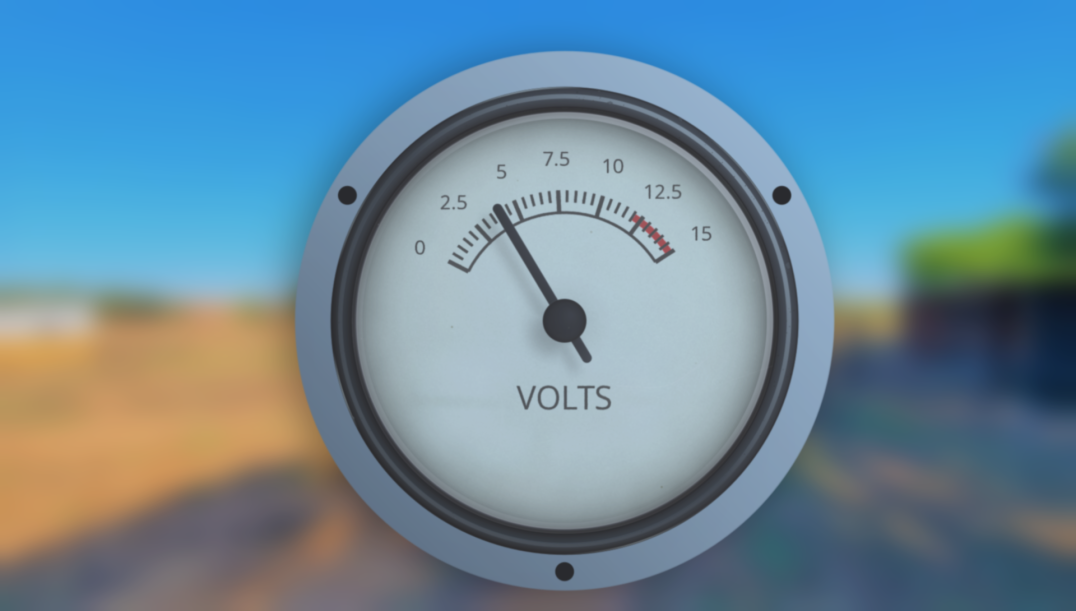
4 V
